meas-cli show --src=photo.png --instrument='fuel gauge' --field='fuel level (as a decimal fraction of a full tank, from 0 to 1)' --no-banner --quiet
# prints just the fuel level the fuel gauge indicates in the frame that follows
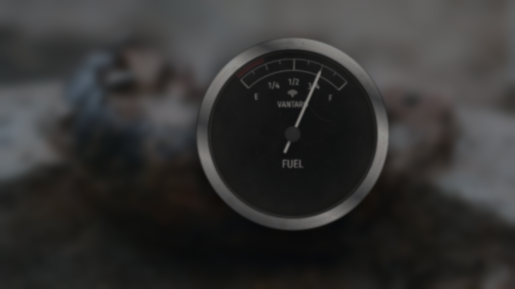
0.75
